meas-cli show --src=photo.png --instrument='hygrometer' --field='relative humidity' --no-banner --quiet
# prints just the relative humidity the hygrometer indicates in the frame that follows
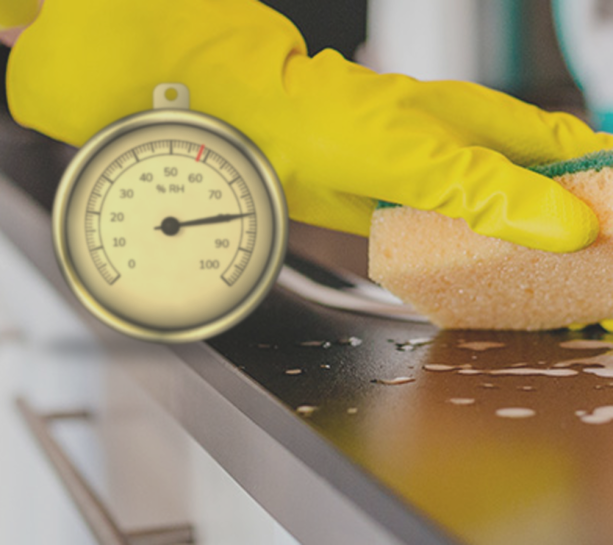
80 %
